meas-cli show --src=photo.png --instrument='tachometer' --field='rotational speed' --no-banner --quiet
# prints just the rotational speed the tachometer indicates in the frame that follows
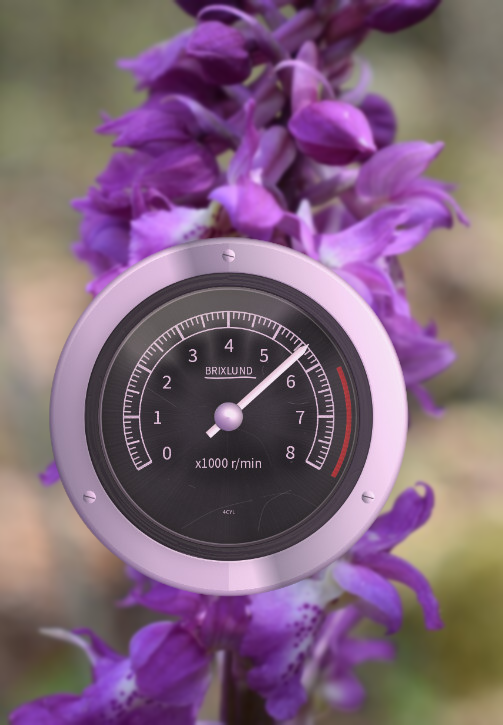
5600 rpm
